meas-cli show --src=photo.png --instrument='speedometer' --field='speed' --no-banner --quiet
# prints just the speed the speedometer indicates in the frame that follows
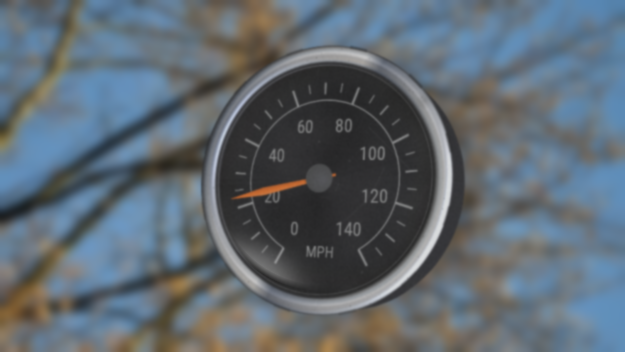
22.5 mph
